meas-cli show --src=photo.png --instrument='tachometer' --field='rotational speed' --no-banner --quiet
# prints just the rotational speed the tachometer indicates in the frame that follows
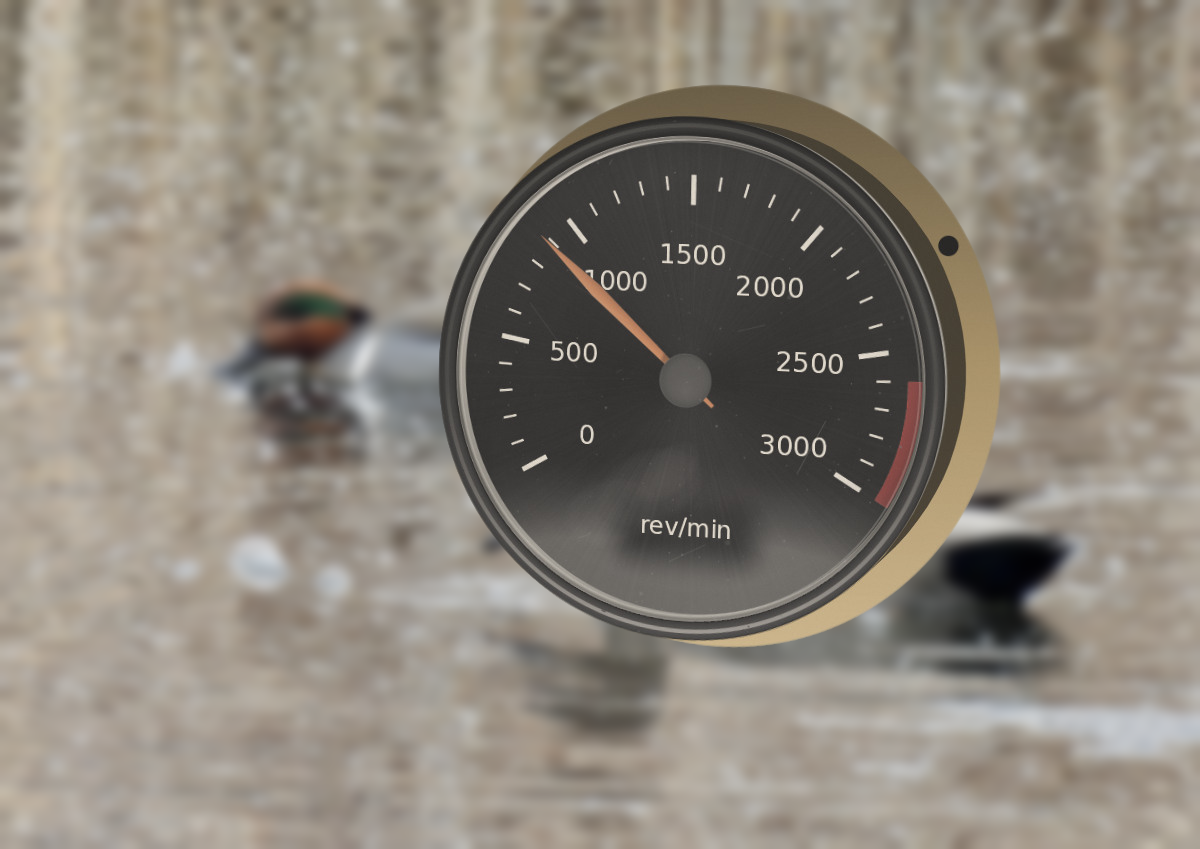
900 rpm
